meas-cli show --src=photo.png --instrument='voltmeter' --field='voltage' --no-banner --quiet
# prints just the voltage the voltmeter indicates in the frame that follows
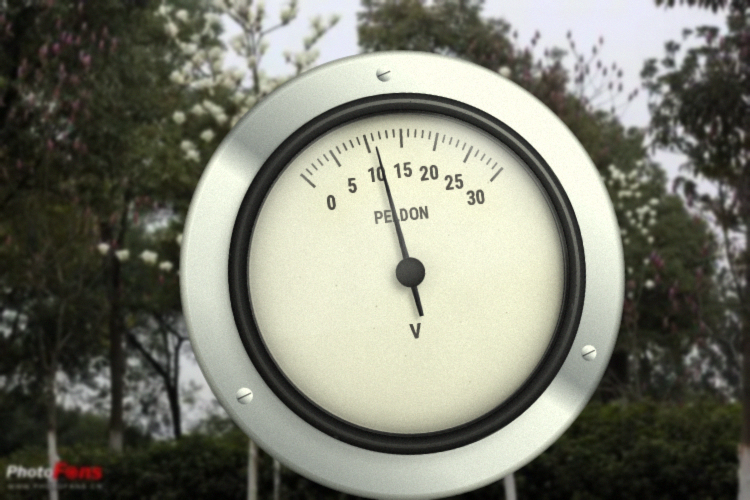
11 V
